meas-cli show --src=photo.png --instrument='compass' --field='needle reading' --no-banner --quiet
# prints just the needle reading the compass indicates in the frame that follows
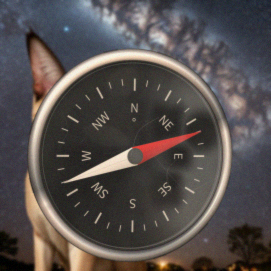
70 °
